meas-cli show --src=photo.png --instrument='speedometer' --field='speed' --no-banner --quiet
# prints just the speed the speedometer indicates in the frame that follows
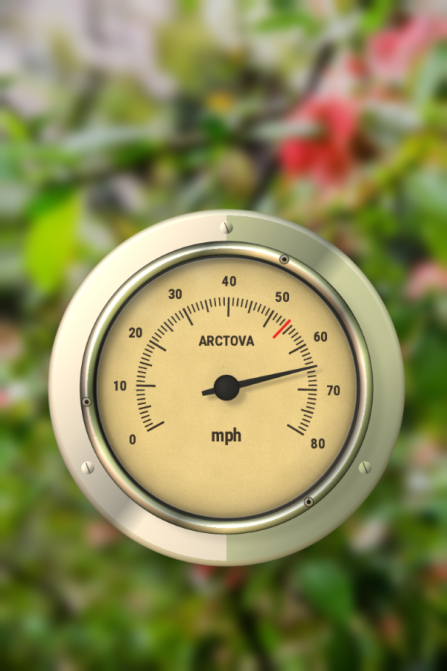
65 mph
